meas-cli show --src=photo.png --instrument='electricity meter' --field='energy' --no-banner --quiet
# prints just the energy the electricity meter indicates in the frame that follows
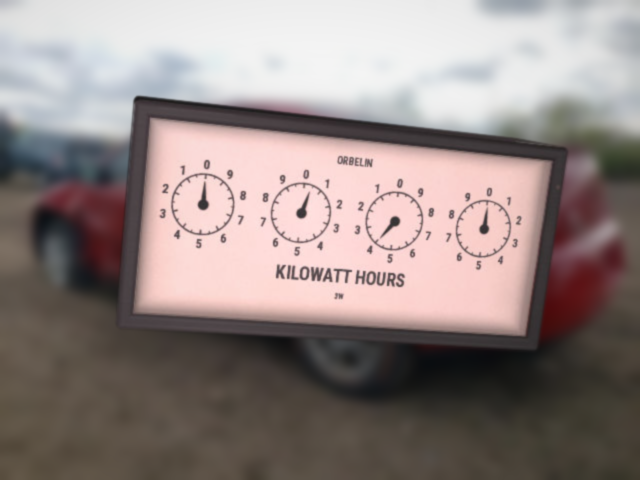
40 kWh
